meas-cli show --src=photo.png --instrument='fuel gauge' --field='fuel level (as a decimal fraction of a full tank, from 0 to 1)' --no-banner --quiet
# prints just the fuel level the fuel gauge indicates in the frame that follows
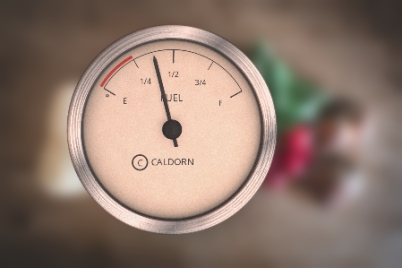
0.375
